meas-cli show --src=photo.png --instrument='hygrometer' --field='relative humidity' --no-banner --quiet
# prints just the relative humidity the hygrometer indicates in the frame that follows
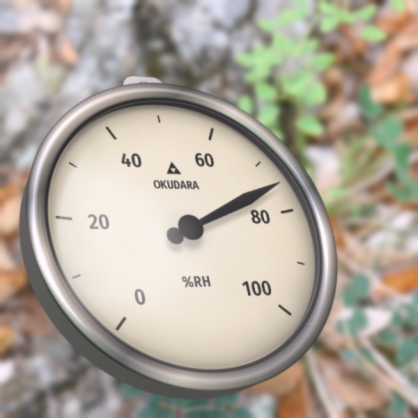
75 %
